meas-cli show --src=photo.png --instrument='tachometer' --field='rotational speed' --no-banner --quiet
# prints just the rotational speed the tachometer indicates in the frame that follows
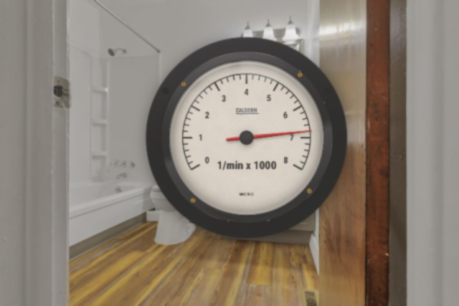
6800 rpm
